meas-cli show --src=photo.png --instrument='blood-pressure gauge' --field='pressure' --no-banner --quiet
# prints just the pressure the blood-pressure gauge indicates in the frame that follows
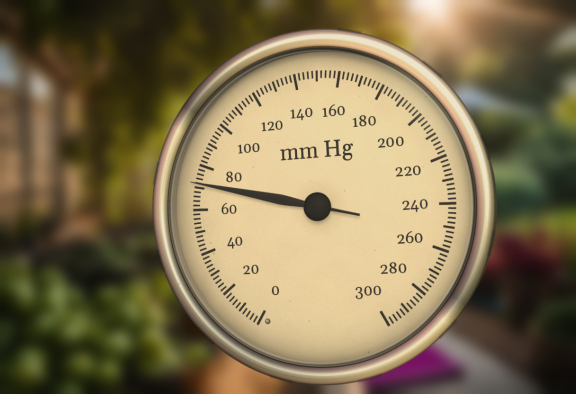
72 mmHg
